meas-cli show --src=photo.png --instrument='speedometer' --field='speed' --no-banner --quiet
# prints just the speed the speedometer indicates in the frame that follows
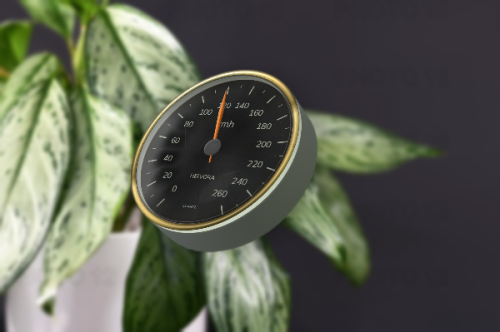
120 km/h
